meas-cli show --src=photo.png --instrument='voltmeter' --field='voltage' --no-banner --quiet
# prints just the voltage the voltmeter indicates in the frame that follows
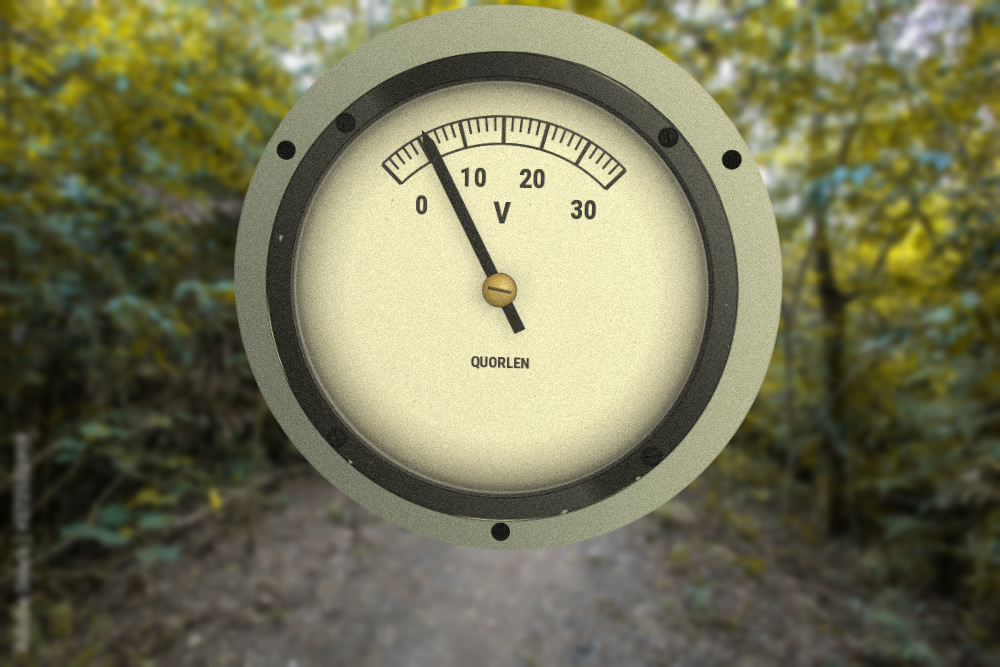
6 V
